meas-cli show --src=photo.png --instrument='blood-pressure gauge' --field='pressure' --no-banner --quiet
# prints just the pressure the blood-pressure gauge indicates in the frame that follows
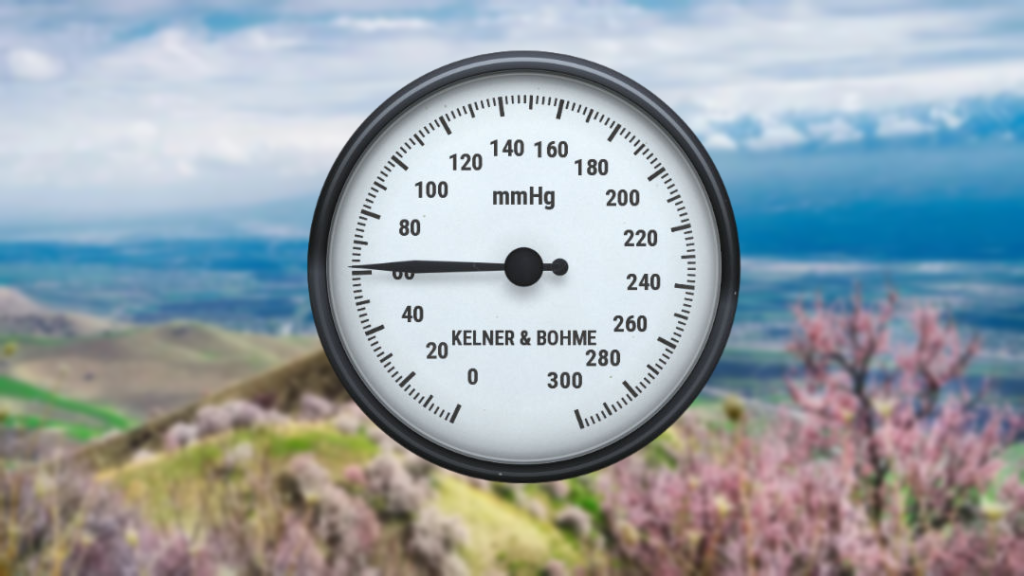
62 mmHg
